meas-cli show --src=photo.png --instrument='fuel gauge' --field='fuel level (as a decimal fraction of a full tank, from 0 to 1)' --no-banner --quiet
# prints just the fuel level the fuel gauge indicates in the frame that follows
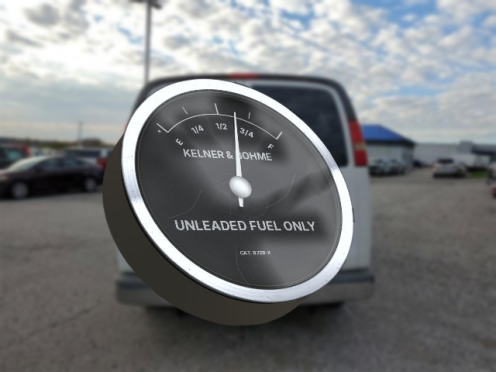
0.625
